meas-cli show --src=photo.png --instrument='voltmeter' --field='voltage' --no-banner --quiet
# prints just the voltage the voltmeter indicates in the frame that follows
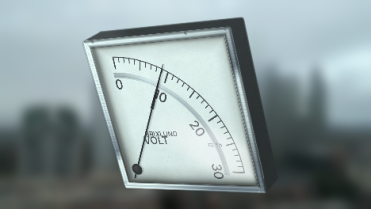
9 V
